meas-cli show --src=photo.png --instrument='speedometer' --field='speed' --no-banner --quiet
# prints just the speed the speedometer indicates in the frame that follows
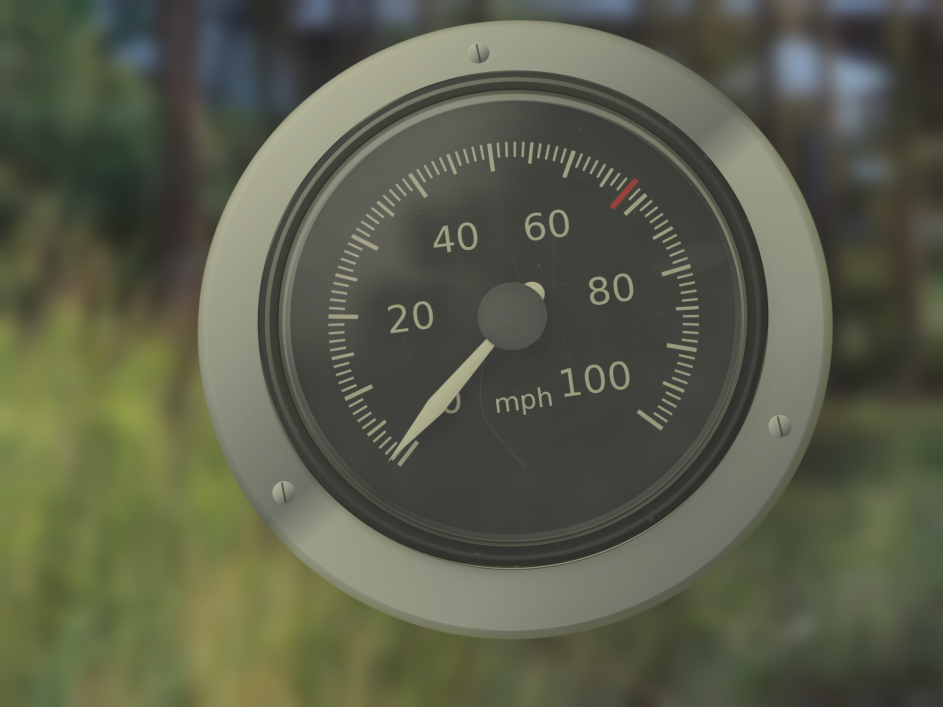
1 mph
